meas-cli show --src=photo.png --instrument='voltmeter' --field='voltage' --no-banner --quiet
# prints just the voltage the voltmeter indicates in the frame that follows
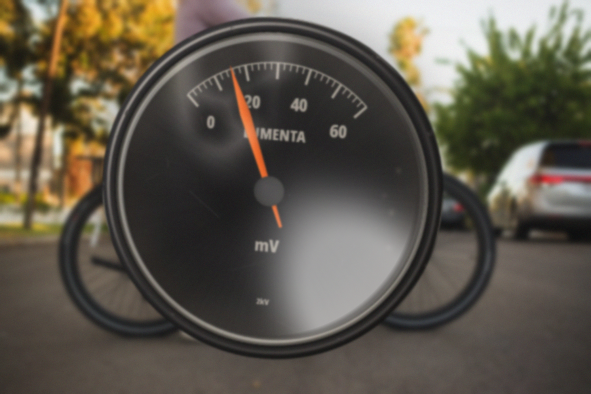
16 mV
